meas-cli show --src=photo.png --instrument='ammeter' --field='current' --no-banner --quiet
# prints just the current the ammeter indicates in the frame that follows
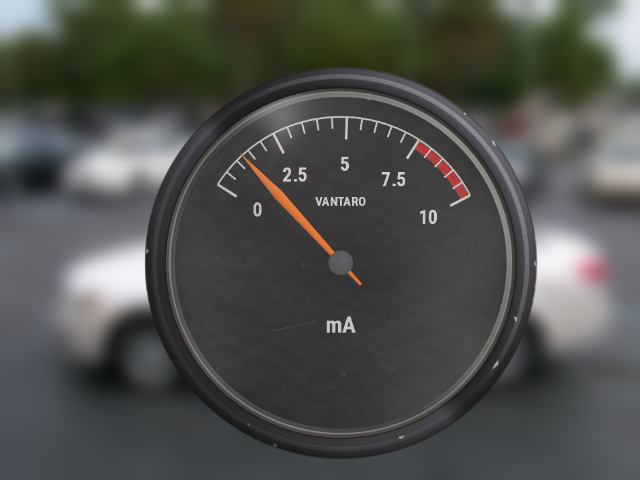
1.25 mA
